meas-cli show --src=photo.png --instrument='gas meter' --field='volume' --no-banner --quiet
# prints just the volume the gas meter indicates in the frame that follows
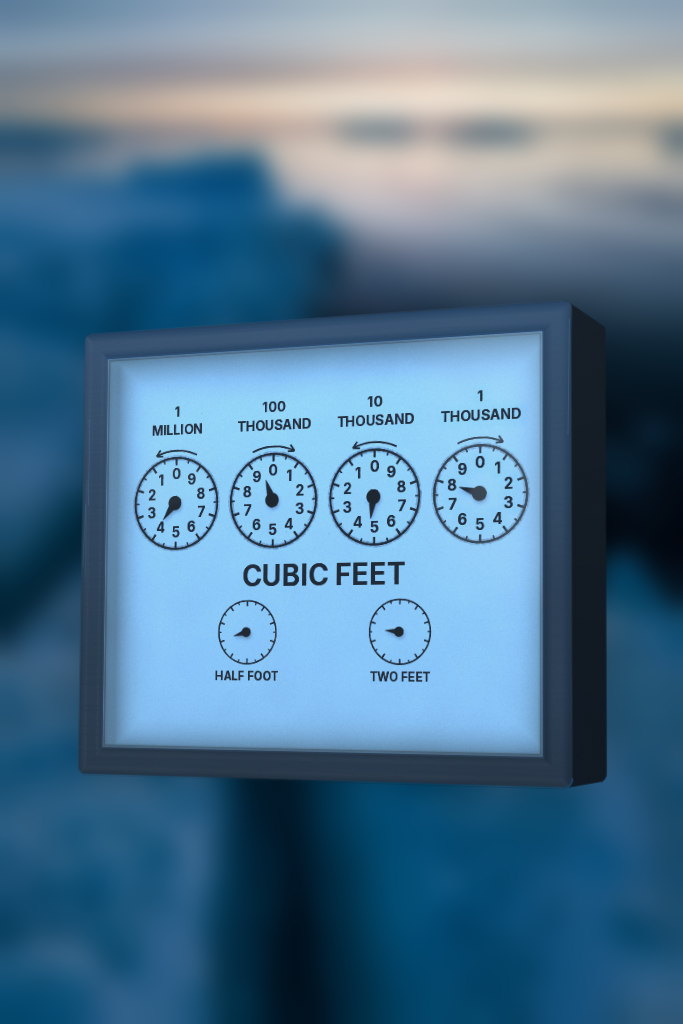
394800 ft³
